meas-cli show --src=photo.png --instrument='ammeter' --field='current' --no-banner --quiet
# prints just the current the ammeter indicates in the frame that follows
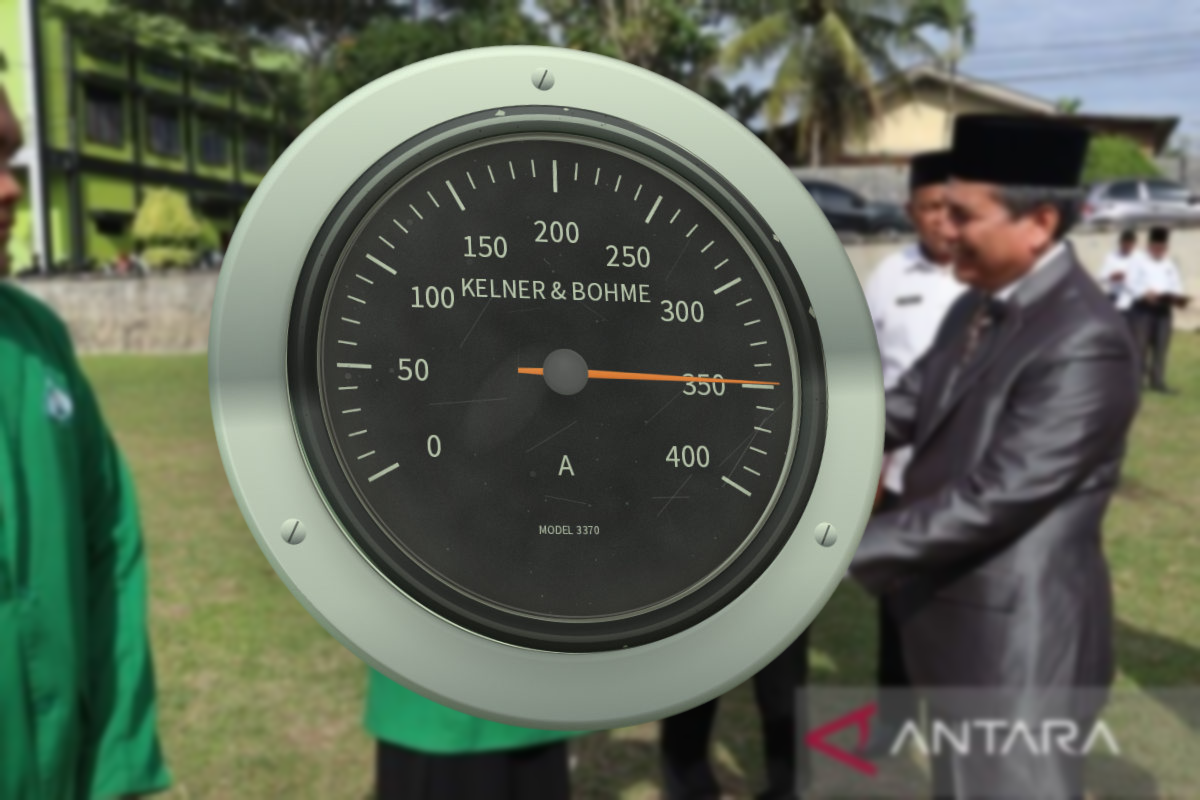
350 A
